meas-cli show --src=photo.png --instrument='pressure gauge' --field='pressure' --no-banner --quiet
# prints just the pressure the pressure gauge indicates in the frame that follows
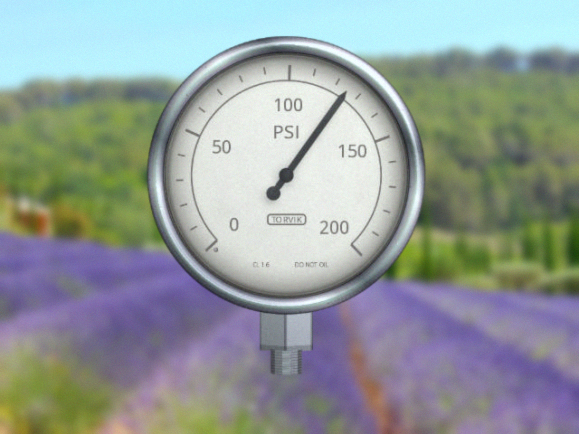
125 psi
